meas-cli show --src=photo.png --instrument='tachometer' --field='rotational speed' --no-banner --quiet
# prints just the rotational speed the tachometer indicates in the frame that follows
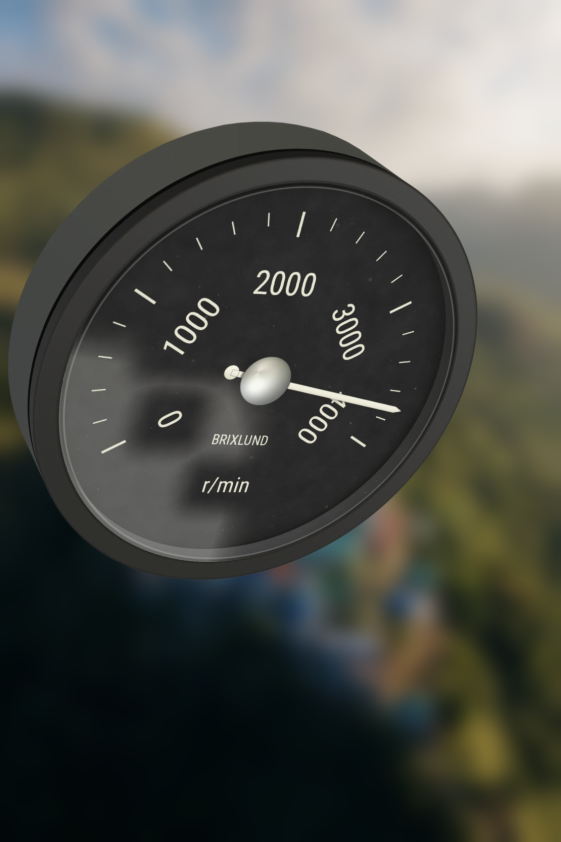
3700 rpm
